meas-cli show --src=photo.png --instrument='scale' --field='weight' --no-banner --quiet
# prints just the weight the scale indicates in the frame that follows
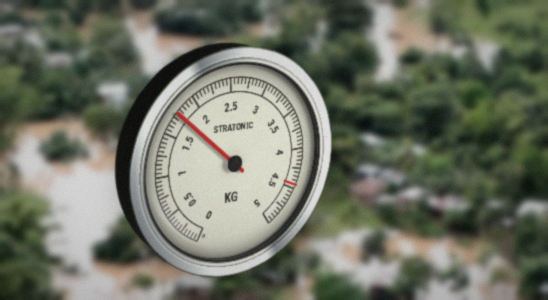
1.75 kg
